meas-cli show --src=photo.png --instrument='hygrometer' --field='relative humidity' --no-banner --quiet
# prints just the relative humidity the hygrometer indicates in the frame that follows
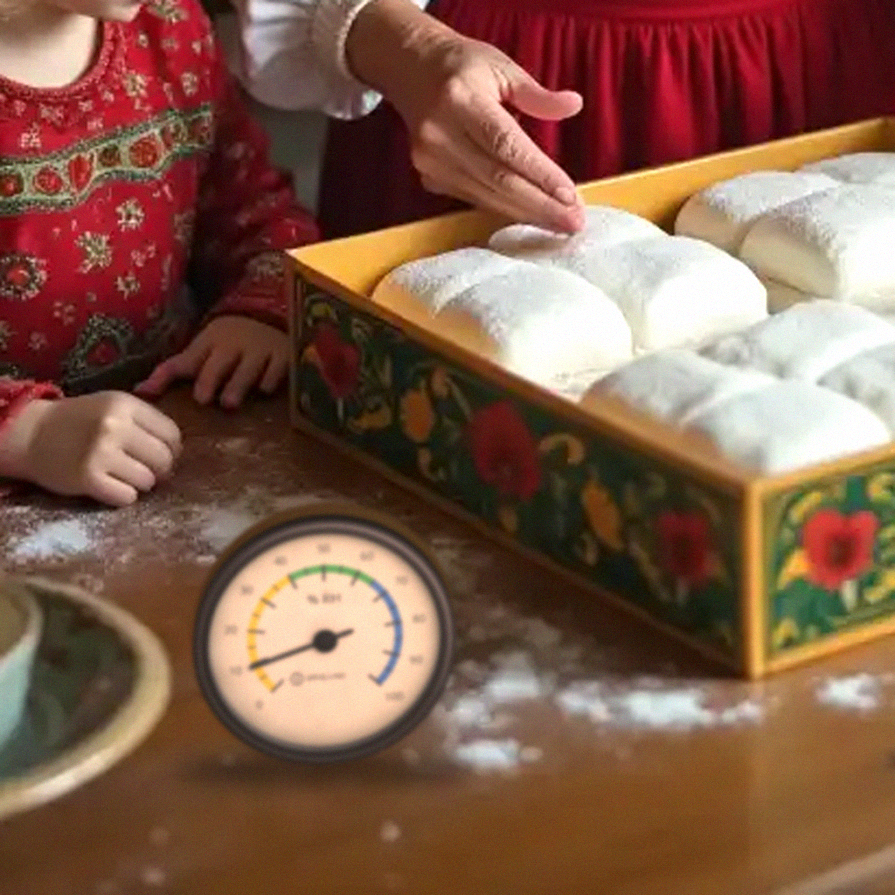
10 %
